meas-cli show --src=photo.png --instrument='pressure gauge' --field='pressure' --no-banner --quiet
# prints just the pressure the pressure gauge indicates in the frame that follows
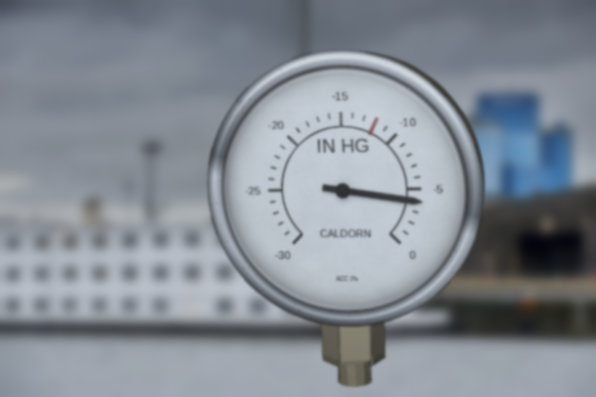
-4 inHg
